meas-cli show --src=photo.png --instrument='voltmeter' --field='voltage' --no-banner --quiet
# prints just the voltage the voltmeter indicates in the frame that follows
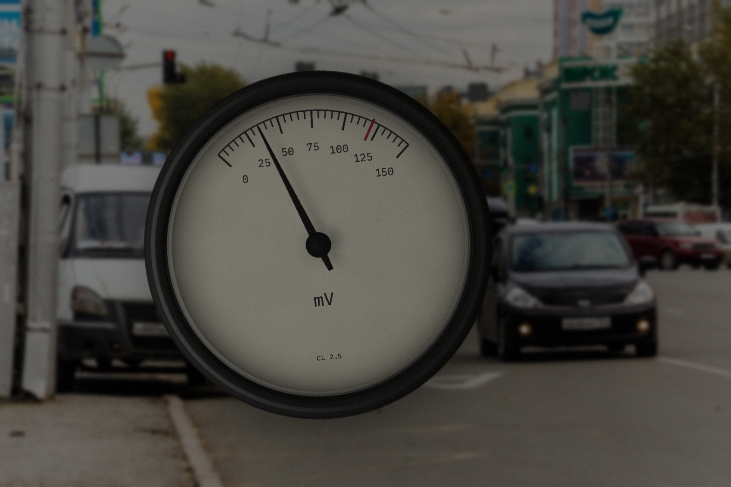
35 mV
